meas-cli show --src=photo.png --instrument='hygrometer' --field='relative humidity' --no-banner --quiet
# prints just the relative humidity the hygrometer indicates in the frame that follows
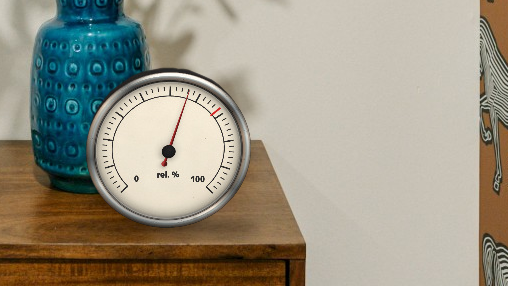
56 %
